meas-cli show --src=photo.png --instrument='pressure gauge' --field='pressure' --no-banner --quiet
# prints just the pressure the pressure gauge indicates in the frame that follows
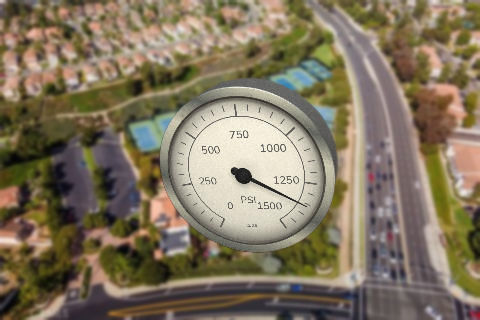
1350 psi
